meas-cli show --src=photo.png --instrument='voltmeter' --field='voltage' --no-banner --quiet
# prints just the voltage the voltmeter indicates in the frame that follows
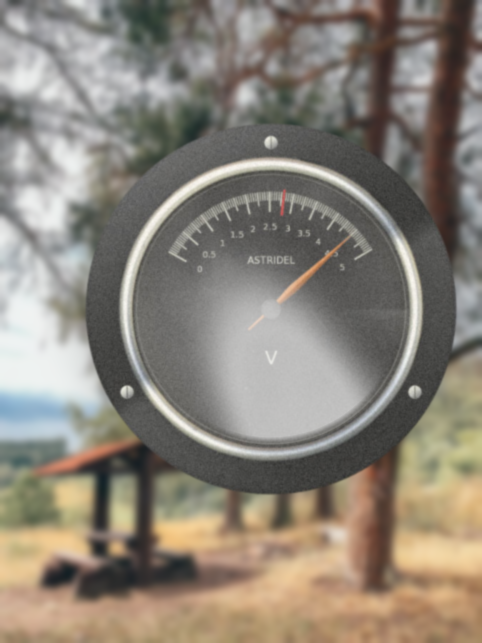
4.5 V
